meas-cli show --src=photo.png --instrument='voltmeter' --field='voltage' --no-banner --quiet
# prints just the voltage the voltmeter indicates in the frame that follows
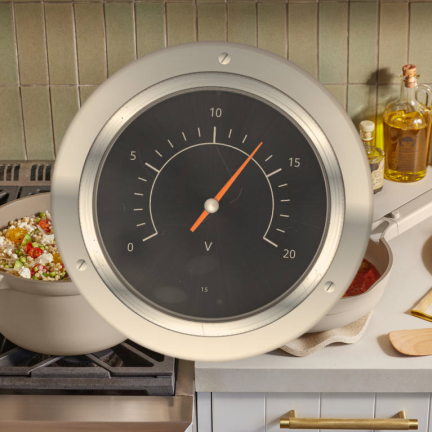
13 V
